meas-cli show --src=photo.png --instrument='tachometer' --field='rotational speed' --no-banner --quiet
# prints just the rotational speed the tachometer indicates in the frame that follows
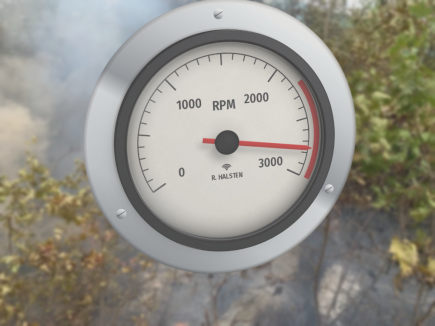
2750 rpm
